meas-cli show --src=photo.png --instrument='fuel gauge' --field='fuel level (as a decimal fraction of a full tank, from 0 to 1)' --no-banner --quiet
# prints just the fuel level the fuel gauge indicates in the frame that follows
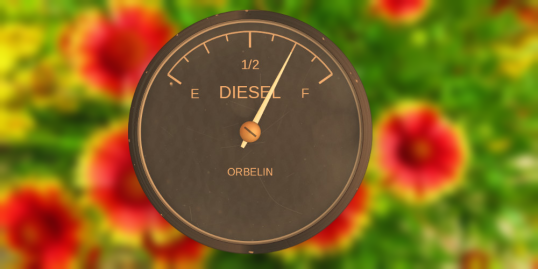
0.75
